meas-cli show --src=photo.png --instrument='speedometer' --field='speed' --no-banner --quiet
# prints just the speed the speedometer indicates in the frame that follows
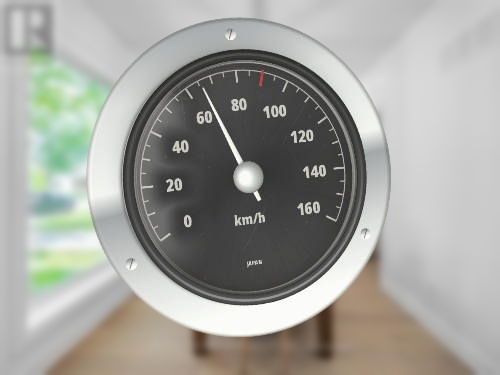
65 km/h
